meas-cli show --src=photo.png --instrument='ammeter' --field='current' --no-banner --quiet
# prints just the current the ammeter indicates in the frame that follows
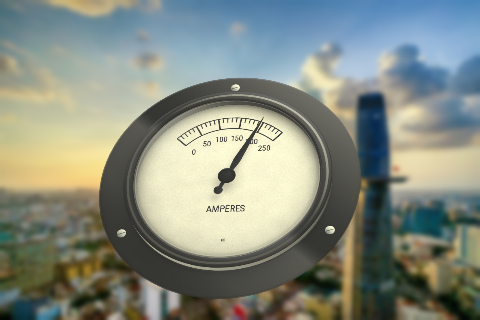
200 A
